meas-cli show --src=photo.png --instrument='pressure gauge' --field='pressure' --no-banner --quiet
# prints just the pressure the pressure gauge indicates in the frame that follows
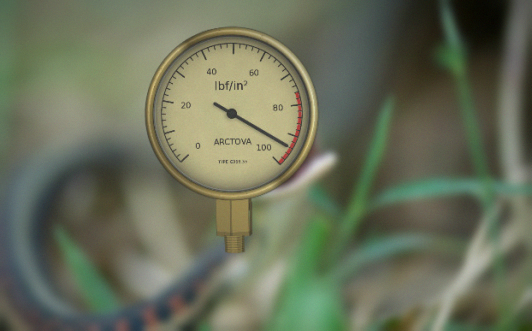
94 psi
